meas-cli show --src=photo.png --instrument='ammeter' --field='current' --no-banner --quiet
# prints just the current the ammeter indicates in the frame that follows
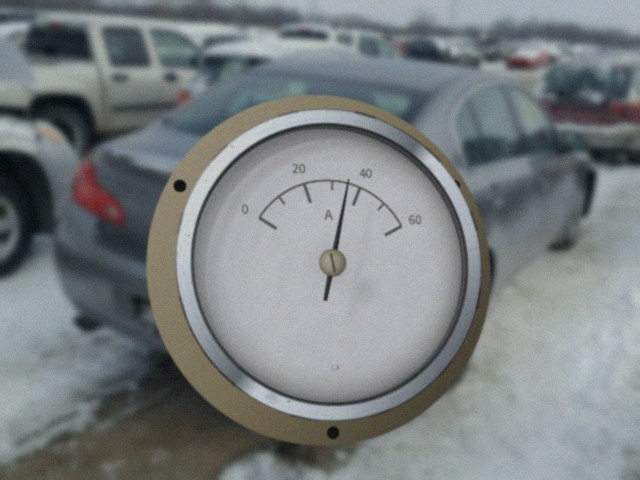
35 A
